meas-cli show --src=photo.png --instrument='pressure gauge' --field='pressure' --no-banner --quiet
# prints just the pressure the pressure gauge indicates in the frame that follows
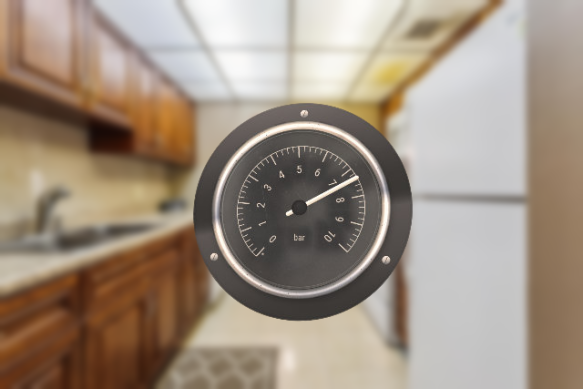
7.4 bar
